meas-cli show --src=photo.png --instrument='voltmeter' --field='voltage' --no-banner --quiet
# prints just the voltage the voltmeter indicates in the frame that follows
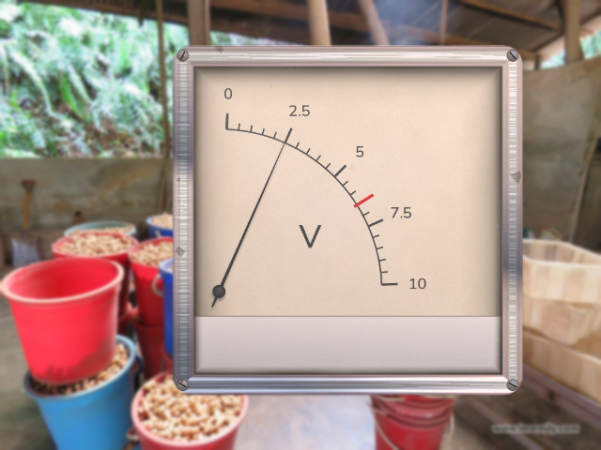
2.5 V
